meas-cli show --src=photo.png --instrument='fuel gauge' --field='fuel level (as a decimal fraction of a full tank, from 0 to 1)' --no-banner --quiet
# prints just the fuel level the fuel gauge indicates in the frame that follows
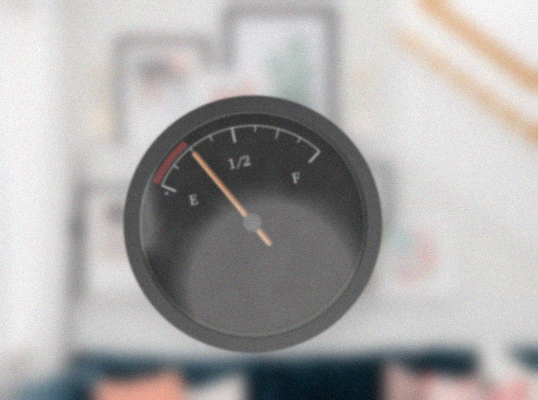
0.25
